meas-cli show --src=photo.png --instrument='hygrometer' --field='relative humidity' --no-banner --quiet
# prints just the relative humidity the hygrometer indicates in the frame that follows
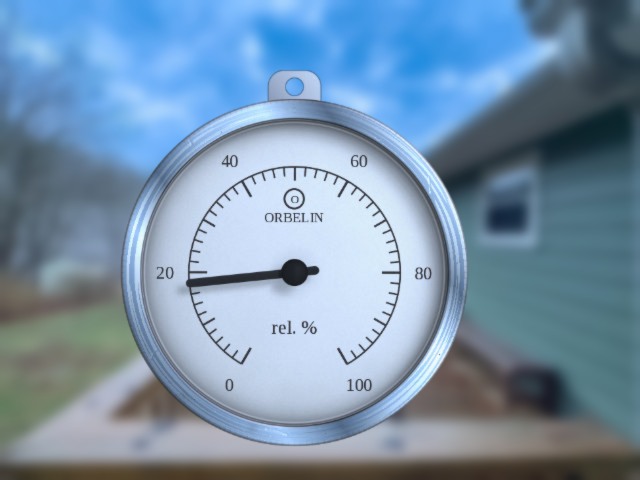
18 %
